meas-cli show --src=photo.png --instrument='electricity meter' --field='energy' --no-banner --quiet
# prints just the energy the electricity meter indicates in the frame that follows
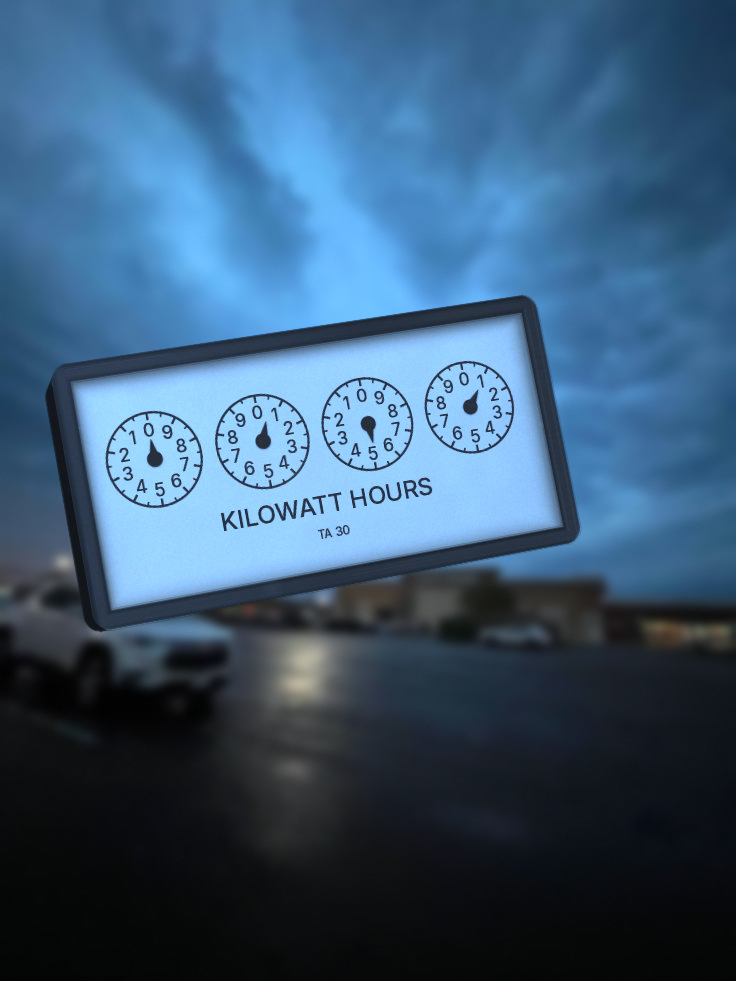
51 kWh
